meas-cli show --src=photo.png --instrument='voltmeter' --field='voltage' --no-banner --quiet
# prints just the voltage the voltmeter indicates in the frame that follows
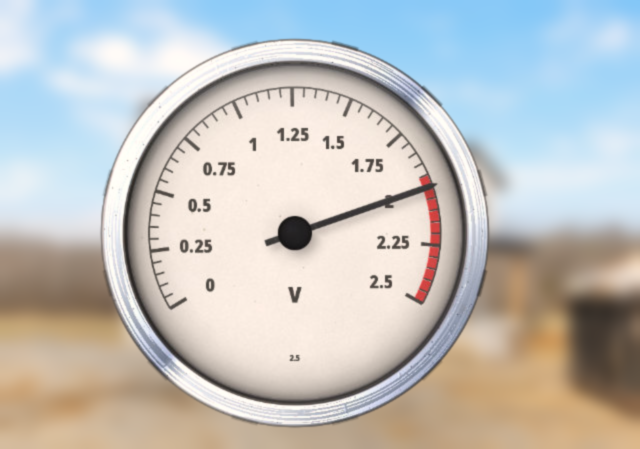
2 V
